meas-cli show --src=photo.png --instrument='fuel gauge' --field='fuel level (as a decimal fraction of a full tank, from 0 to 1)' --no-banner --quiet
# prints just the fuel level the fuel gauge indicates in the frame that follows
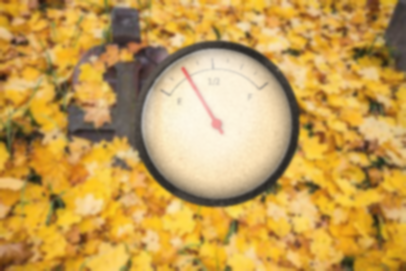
0.25
